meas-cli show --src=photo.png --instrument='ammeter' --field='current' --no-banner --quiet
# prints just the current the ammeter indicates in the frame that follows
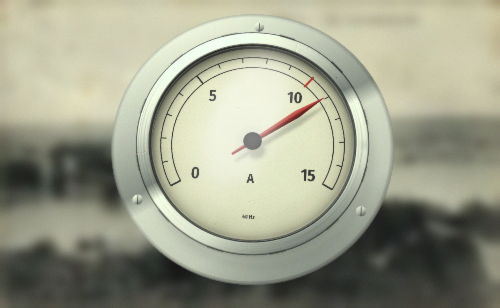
11 A
